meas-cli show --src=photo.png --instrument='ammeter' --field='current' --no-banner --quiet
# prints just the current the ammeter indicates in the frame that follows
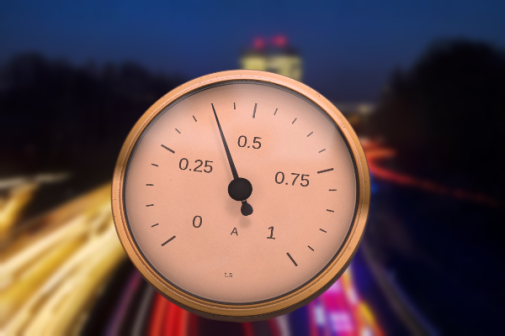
0.4 A
